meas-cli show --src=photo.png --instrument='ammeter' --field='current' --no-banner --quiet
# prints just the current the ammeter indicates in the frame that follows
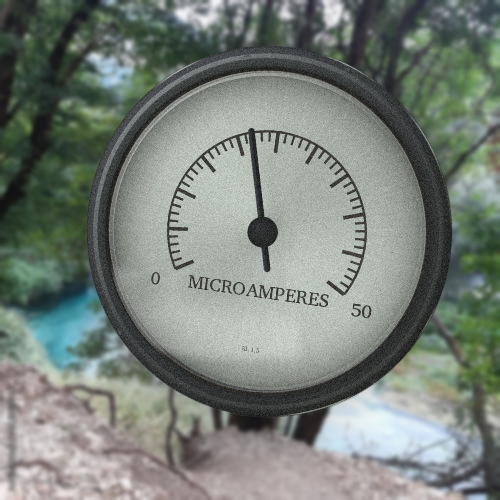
22 µA
